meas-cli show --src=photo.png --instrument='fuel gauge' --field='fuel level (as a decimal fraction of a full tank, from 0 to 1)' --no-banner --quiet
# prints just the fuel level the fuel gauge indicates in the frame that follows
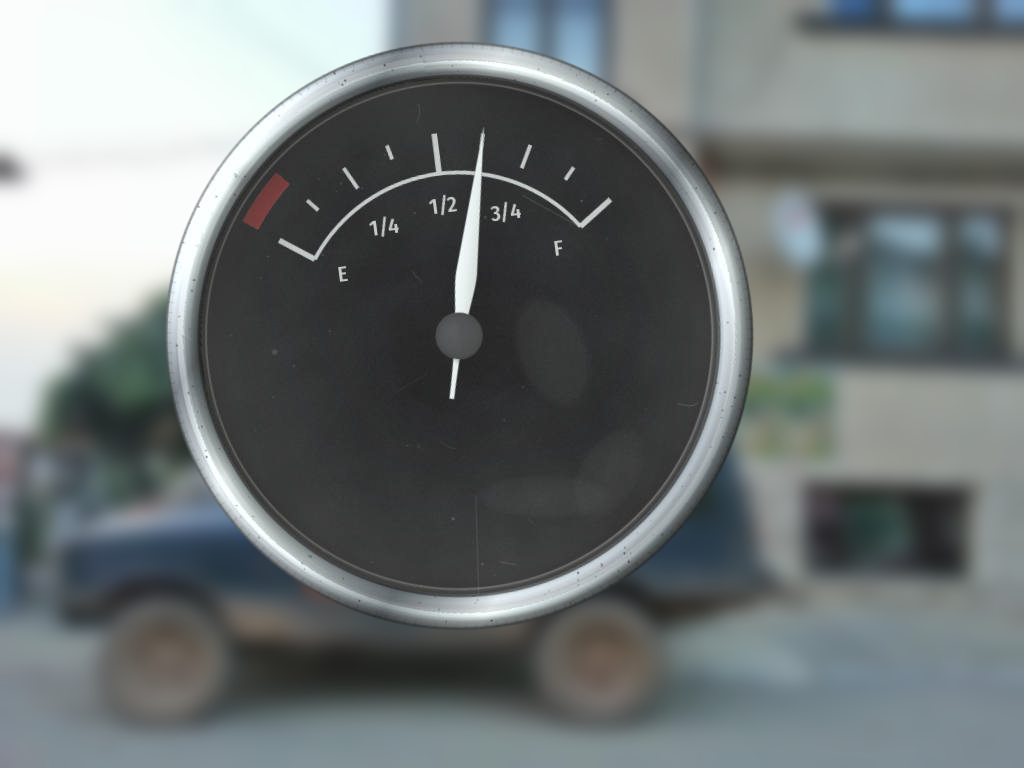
0.625
